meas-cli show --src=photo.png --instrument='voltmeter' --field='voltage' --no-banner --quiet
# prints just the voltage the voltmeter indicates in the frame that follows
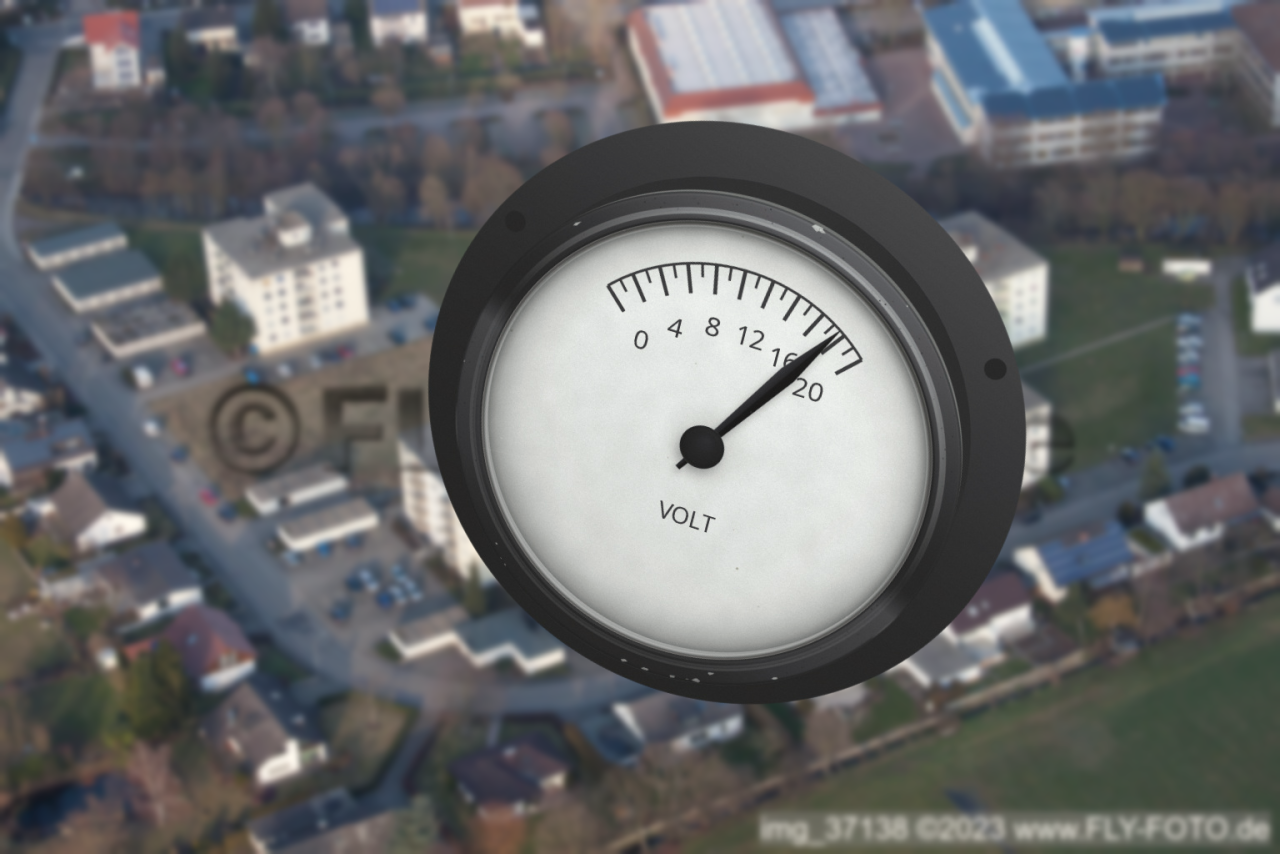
17.5 V
